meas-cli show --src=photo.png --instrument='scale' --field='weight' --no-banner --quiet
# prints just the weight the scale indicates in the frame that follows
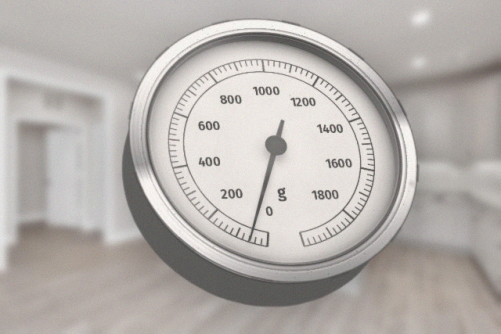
60 g
